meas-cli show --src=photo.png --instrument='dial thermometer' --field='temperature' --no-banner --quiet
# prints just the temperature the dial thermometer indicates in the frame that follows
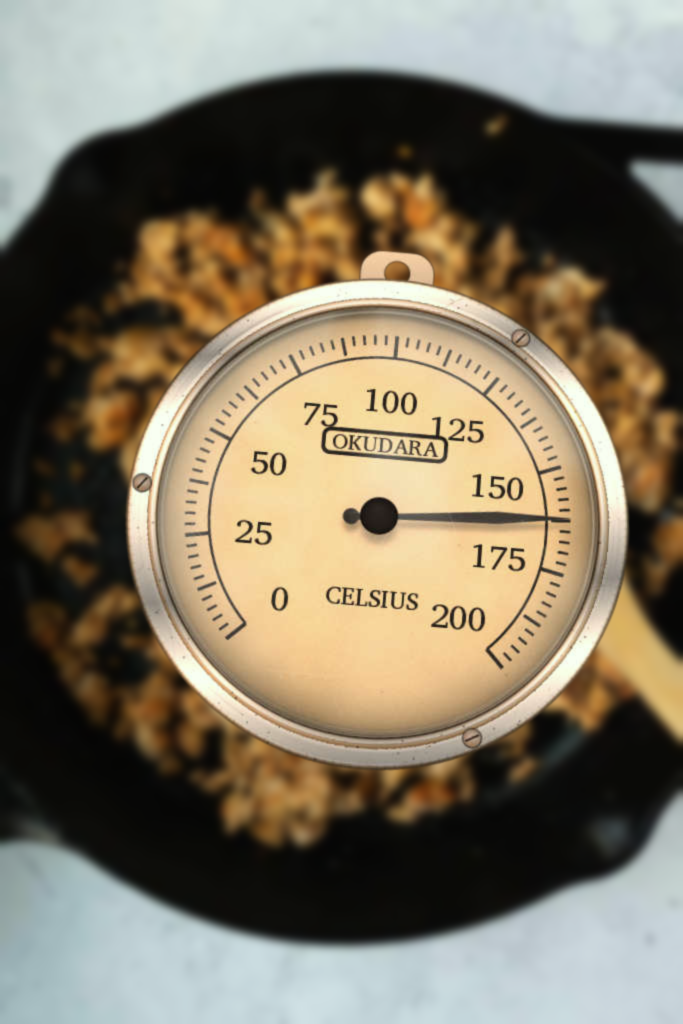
162.5 °C
